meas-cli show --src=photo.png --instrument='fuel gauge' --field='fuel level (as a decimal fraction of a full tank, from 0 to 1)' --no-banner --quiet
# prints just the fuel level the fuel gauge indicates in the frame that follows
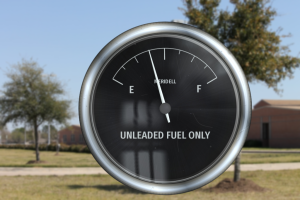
0.375
